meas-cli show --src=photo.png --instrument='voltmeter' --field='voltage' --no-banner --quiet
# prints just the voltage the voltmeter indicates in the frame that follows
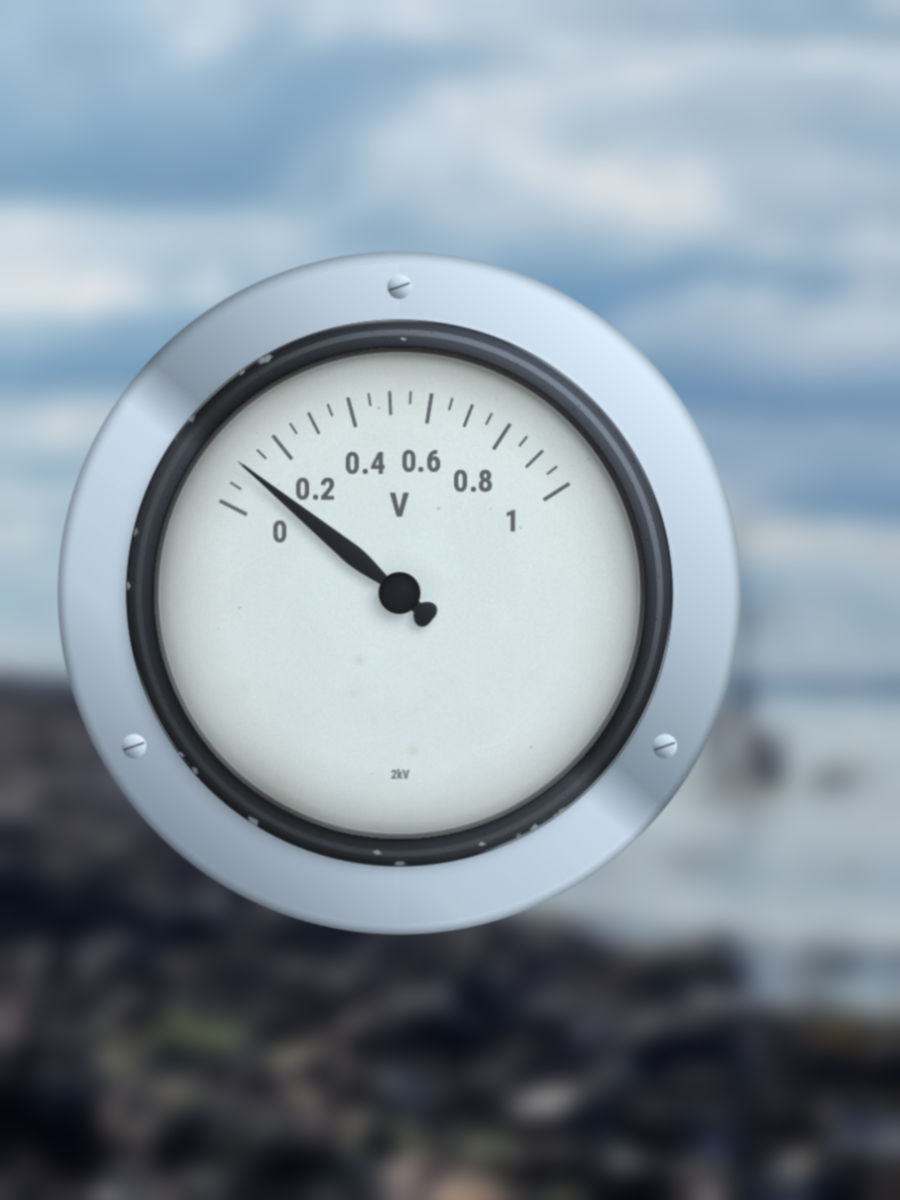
0.1 V
